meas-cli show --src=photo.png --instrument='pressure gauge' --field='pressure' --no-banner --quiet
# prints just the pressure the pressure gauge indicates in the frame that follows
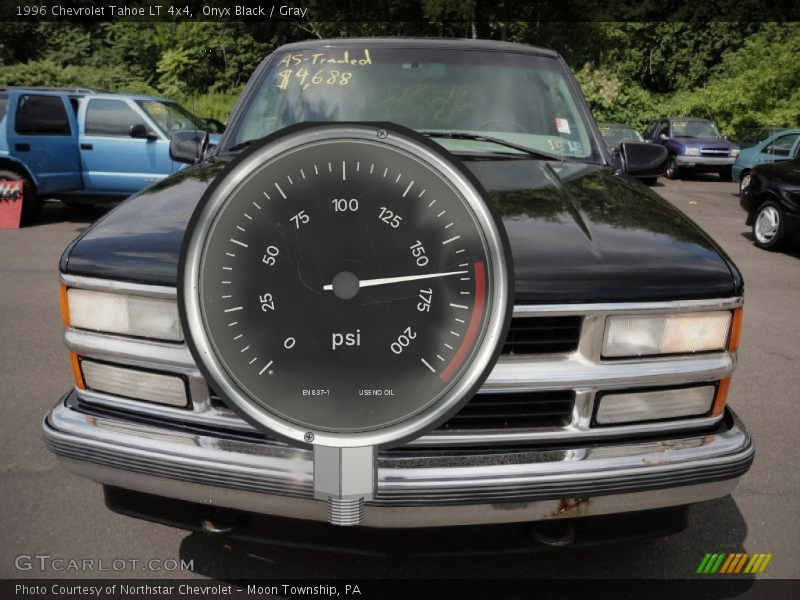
162.5 psi
